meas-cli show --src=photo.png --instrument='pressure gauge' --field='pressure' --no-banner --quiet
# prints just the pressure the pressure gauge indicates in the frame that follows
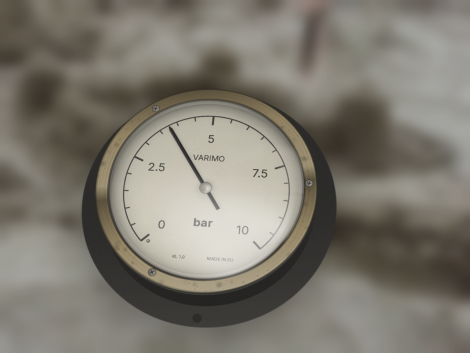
3.75 bar
